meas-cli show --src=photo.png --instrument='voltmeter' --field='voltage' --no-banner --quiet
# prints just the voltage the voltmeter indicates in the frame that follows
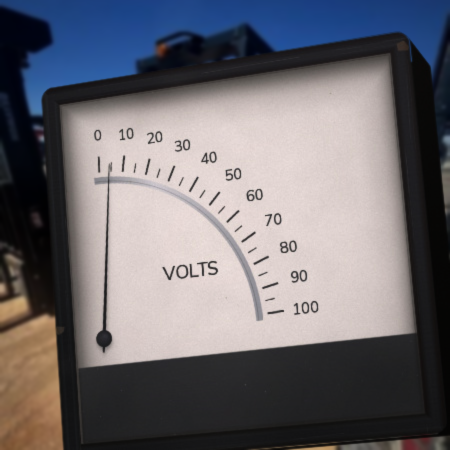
5 V
